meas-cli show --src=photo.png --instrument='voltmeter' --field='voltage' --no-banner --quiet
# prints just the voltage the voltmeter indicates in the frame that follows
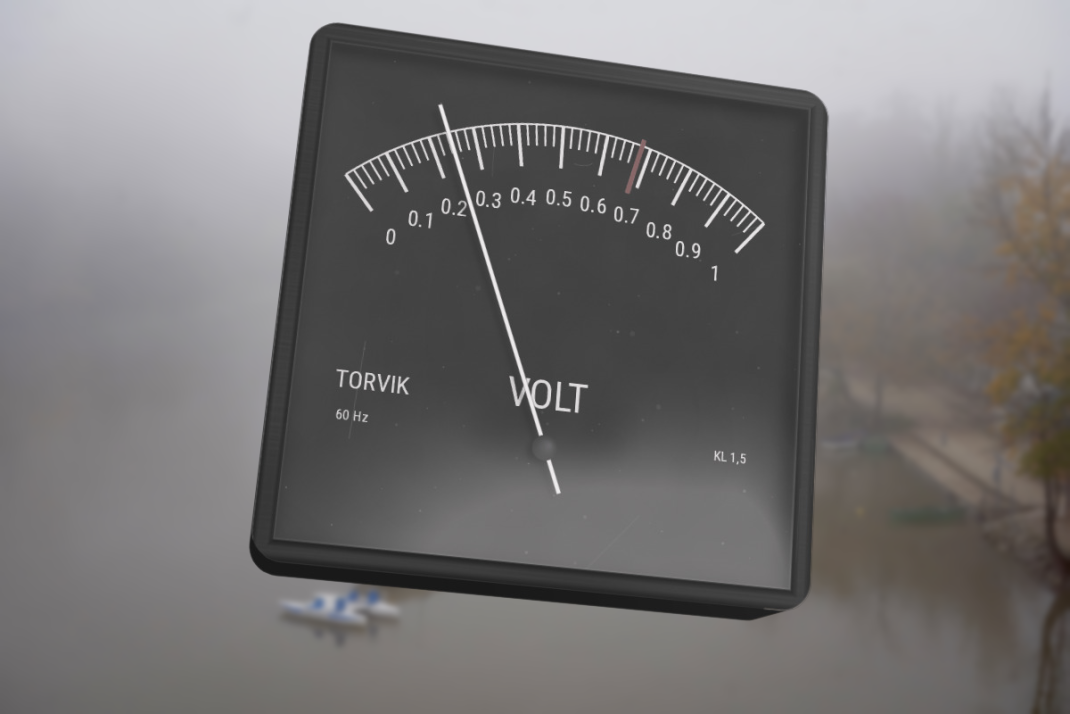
0.24 V
